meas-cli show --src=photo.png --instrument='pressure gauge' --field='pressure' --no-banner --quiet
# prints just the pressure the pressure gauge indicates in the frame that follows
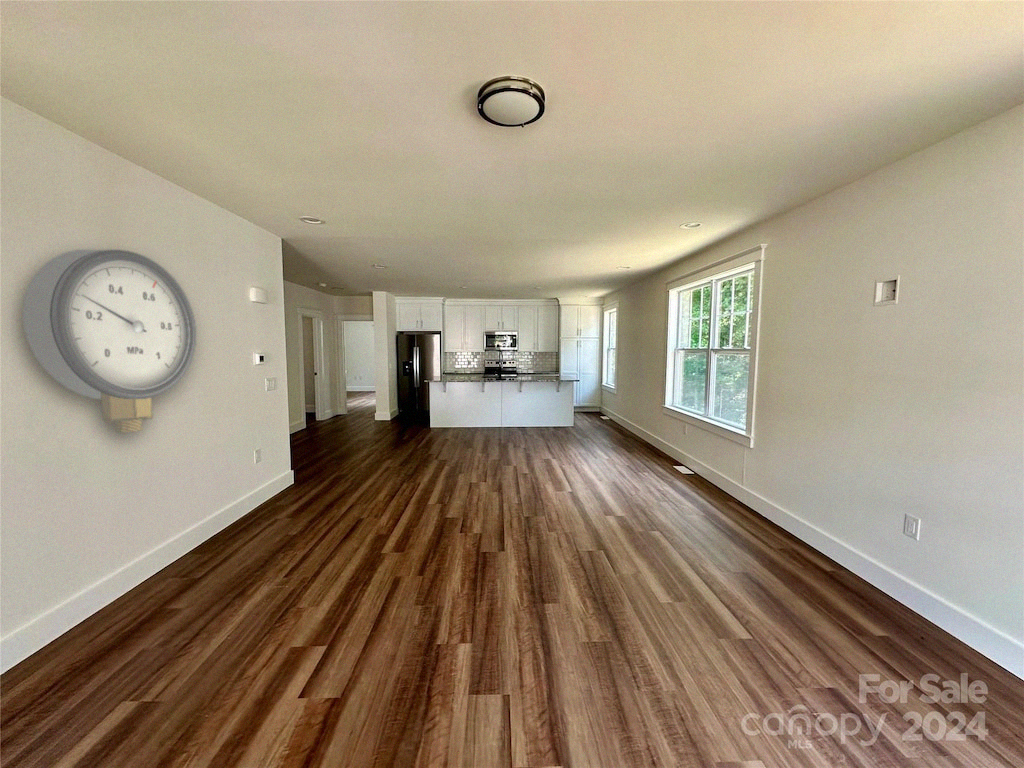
0.25 MPa
